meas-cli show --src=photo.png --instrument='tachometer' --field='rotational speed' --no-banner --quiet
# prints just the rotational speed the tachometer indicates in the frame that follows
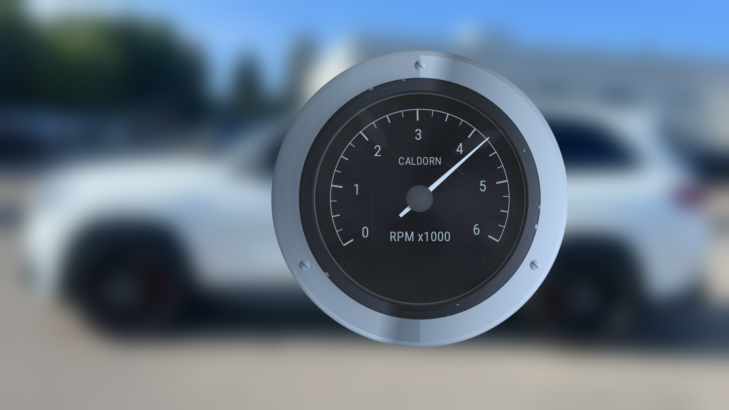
4250 rpm
